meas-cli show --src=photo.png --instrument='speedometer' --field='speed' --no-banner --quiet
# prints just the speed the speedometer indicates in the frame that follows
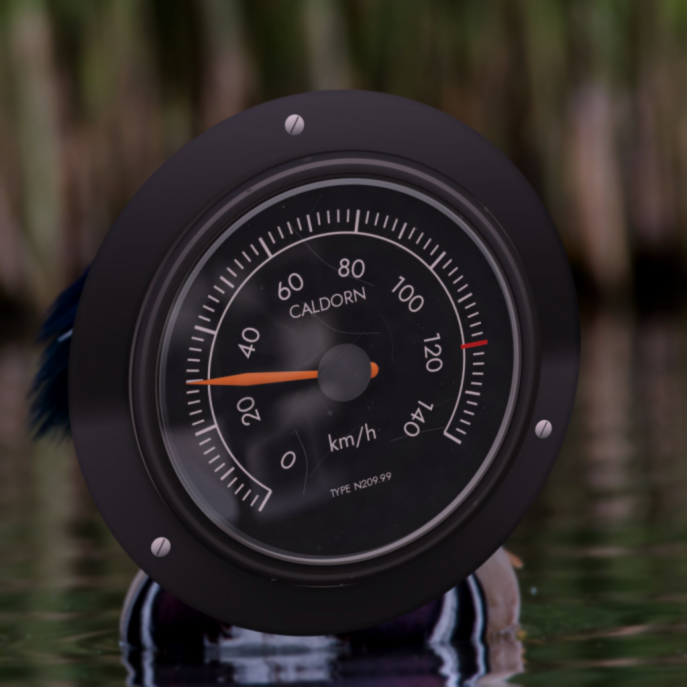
30 km/h
